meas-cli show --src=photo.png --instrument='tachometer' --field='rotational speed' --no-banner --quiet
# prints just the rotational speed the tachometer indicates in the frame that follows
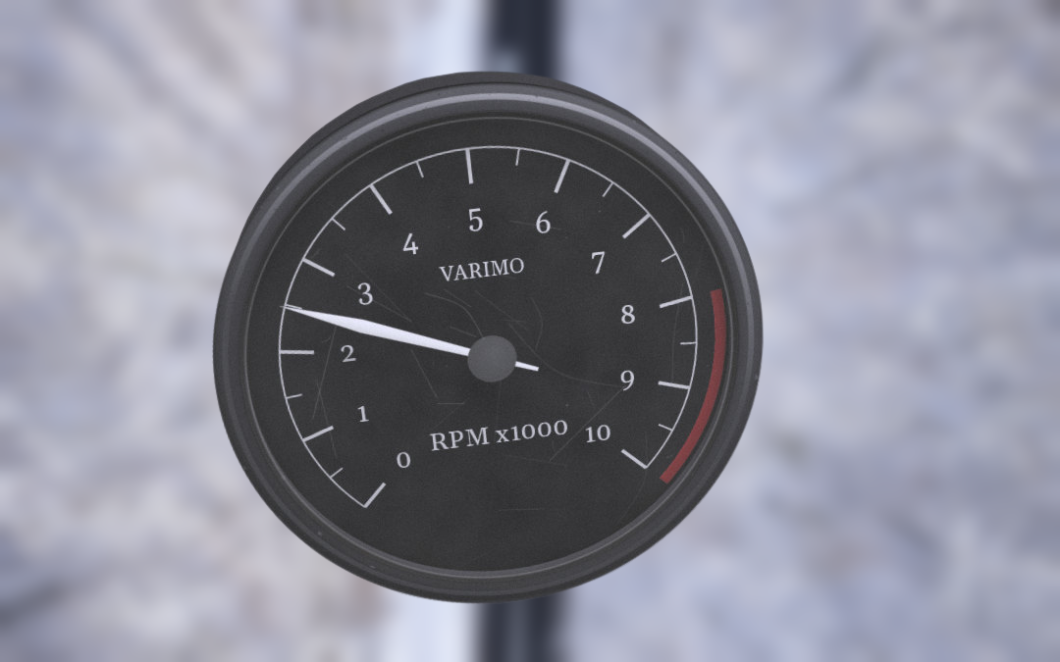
2500 rpm
